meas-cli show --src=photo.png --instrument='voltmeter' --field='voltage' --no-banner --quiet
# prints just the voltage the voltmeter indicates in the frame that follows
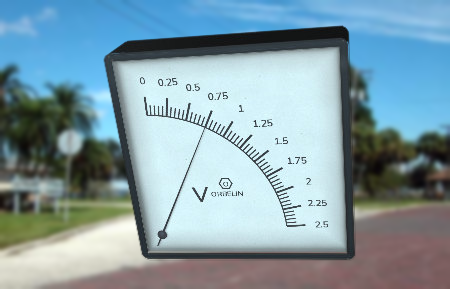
0.75 V
